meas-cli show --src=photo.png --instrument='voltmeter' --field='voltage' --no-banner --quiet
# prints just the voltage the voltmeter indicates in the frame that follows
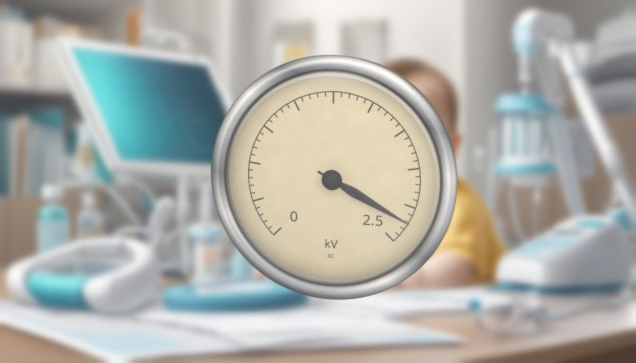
2.35 kV
